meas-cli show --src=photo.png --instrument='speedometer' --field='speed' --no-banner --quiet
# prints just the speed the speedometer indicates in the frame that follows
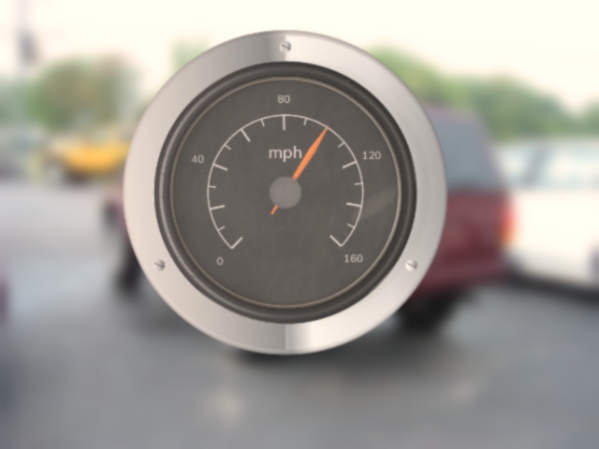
100 mph
